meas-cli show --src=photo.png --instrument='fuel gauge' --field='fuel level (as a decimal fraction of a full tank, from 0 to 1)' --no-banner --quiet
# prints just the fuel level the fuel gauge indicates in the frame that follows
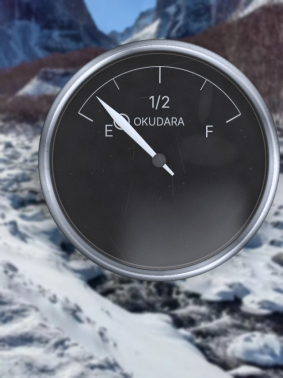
0.125
